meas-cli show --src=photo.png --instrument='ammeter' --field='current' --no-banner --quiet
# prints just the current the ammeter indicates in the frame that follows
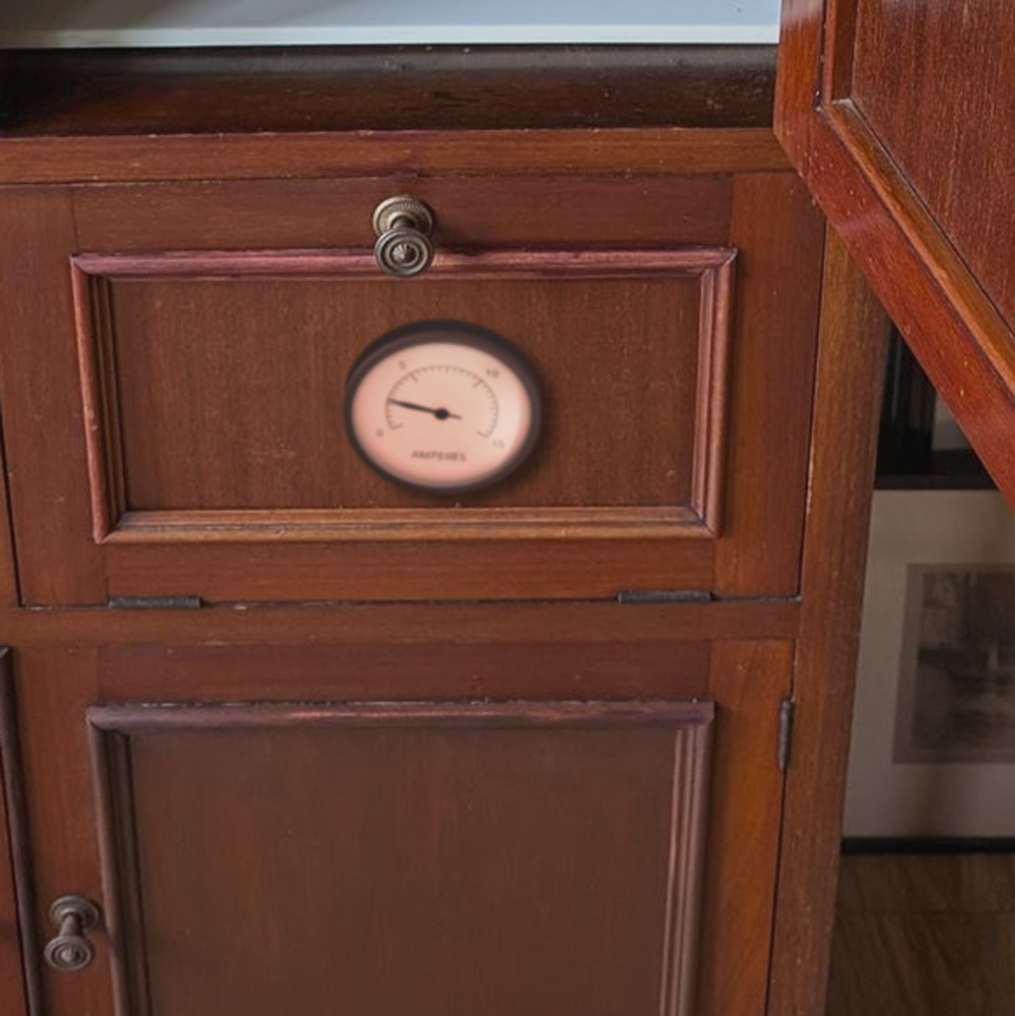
2.5 A
